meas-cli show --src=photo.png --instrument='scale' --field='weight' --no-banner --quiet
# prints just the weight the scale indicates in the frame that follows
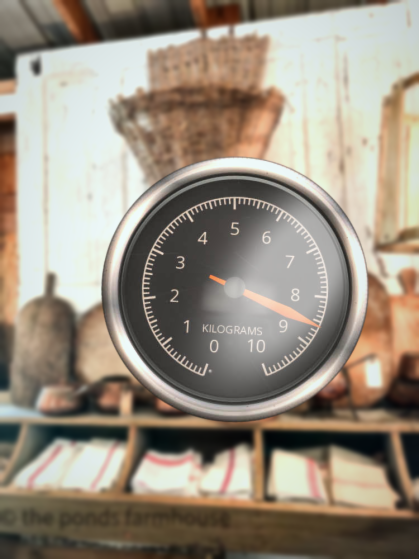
8.6 kg
